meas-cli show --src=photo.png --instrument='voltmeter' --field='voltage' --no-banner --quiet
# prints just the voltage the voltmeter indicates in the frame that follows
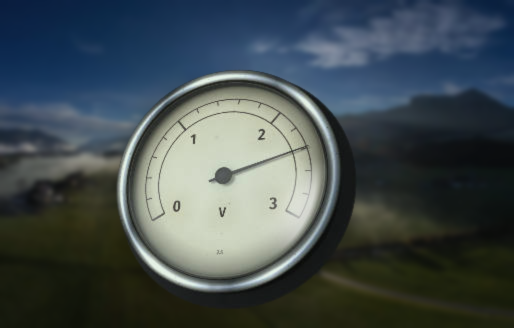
2.4 V
